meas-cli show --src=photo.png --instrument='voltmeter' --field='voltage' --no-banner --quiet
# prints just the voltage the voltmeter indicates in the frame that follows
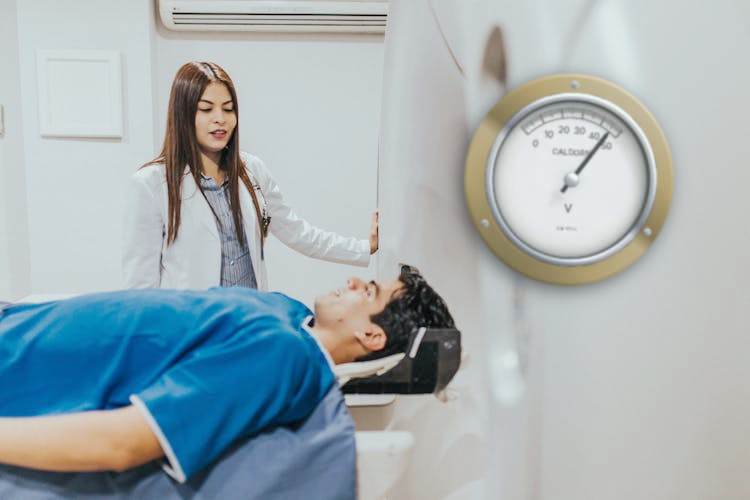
45 V
